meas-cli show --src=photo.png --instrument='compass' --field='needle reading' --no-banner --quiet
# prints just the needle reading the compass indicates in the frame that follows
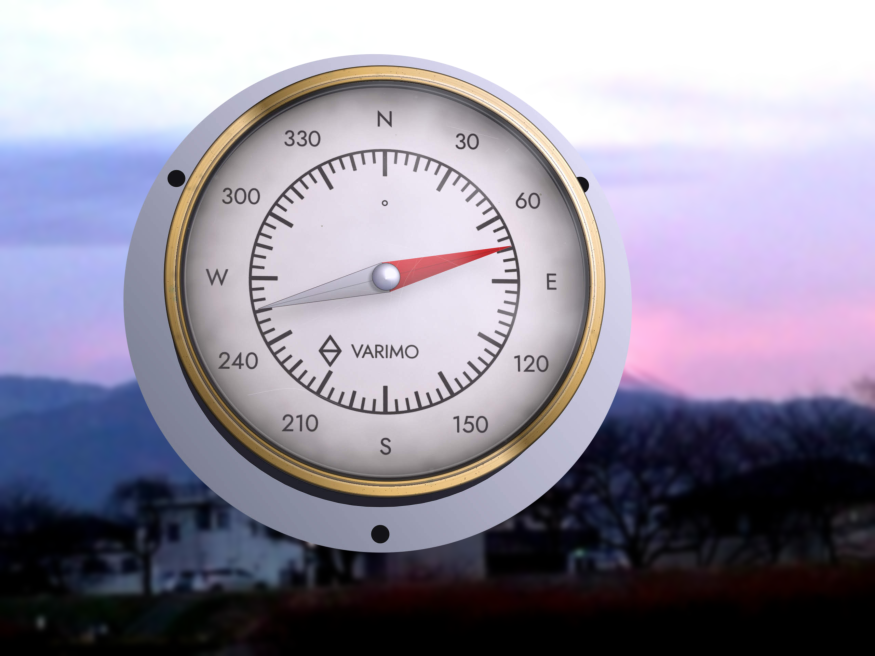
75 °
